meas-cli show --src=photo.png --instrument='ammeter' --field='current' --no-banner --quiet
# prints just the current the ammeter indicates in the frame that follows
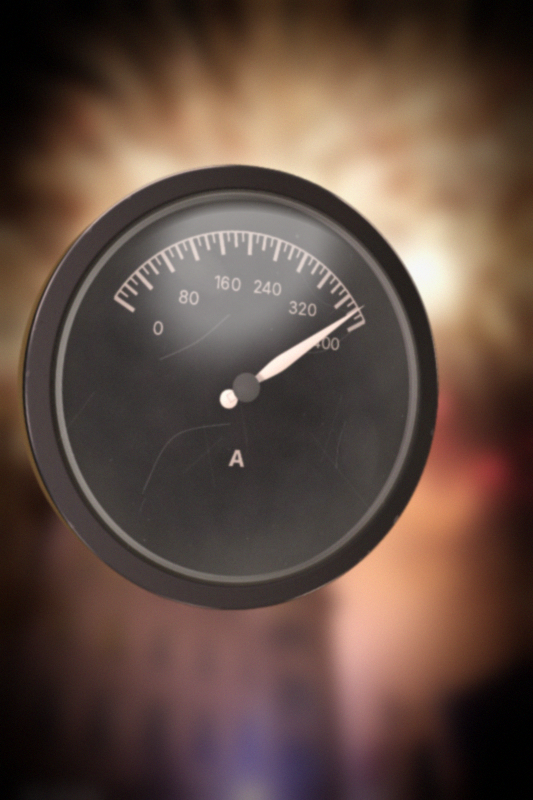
380 A
